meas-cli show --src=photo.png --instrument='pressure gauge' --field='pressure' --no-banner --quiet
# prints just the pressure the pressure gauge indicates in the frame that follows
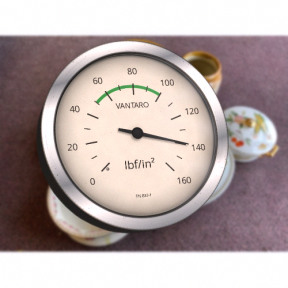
140 psi
